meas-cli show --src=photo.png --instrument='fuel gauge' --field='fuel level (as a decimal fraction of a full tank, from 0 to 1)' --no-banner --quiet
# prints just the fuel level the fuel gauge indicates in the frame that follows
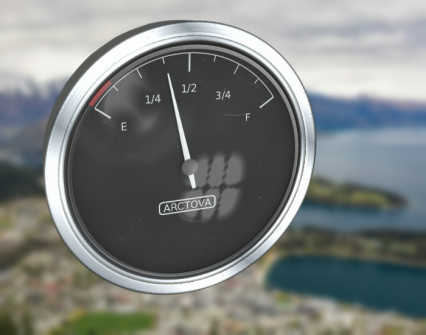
0.375
